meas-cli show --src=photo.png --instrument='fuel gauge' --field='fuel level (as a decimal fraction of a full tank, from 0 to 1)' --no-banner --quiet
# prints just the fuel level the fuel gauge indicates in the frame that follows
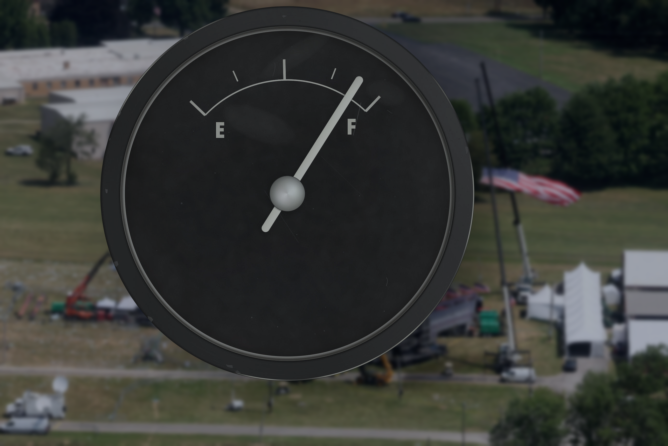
0.875
